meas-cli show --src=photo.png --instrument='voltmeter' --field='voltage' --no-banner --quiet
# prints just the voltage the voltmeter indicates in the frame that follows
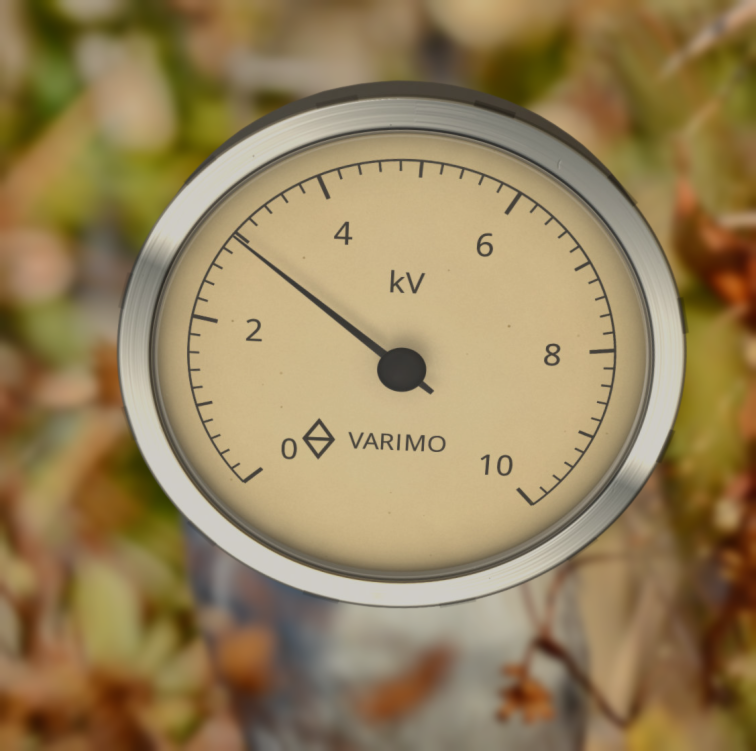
3 kV
